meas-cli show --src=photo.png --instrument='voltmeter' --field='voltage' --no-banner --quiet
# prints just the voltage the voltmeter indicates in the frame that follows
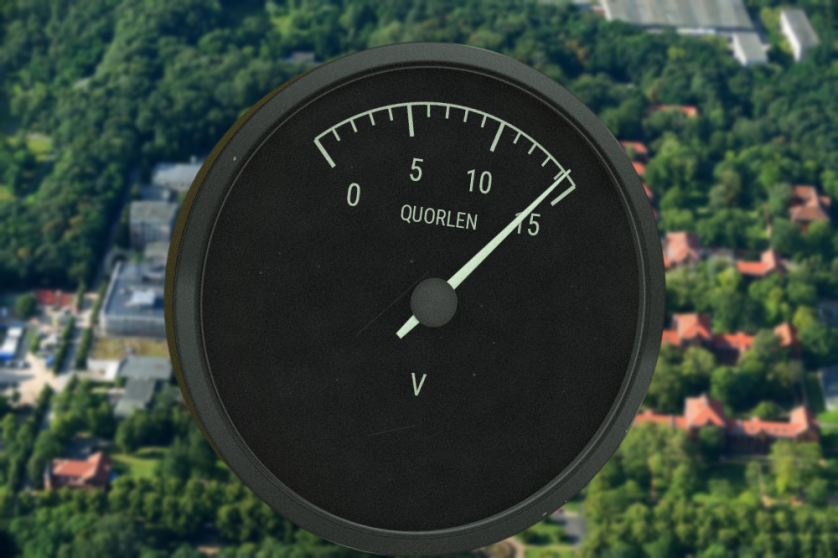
14 V
